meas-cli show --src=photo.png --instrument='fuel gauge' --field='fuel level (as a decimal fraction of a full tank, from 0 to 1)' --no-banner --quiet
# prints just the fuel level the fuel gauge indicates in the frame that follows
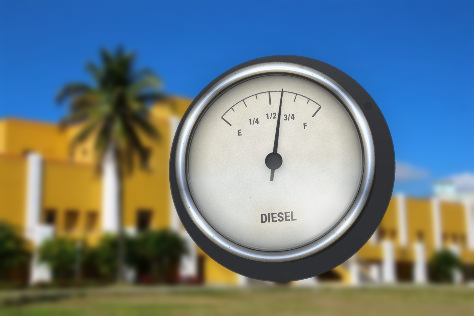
0.625
